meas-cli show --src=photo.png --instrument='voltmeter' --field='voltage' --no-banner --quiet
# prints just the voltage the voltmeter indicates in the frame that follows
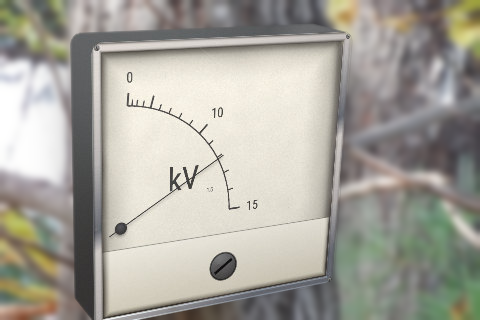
12 kV
